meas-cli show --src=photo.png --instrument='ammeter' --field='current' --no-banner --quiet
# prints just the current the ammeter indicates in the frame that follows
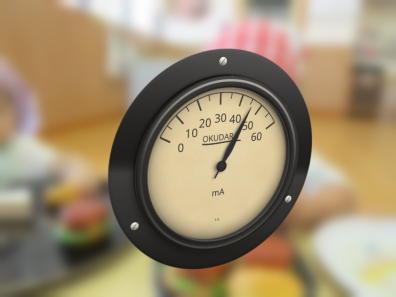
45 mA
